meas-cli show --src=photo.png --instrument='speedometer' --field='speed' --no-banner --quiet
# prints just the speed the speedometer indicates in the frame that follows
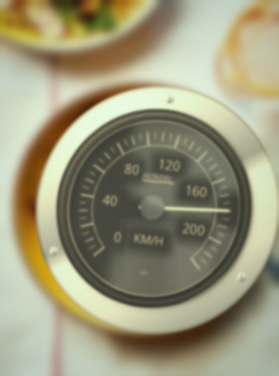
180 km/h
